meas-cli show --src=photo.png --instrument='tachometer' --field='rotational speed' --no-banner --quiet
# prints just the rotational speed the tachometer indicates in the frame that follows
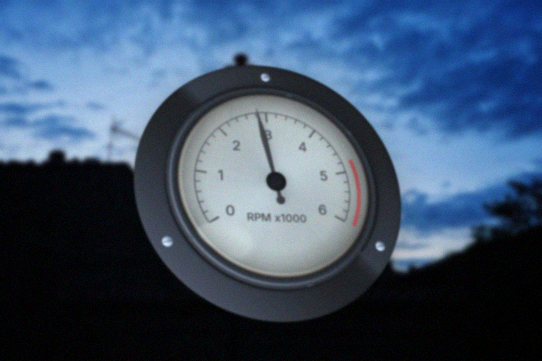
2800 rpm
